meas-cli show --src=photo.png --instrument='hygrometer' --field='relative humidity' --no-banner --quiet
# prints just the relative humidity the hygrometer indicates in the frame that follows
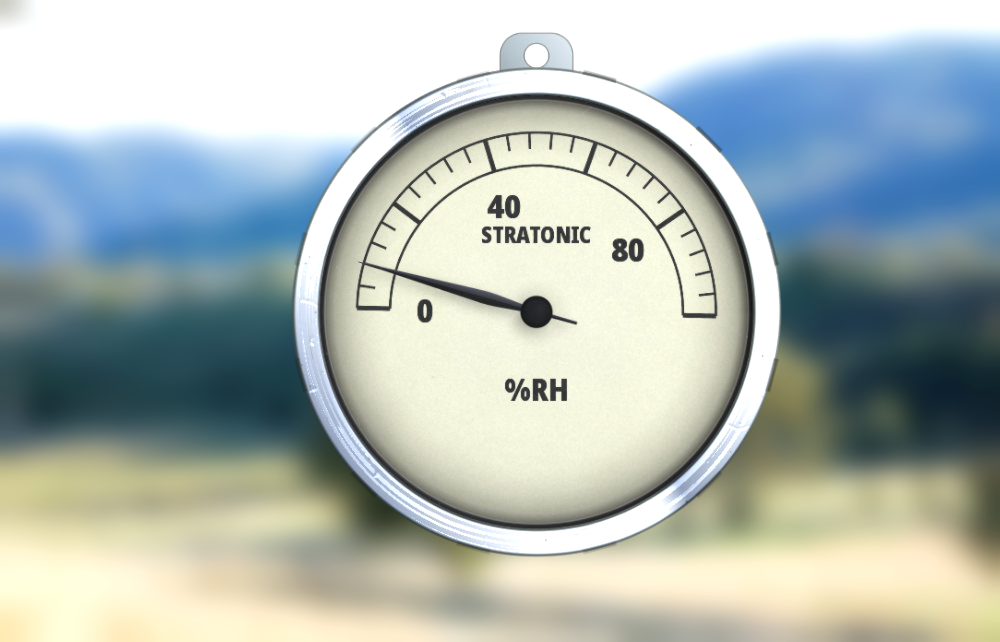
8 %
